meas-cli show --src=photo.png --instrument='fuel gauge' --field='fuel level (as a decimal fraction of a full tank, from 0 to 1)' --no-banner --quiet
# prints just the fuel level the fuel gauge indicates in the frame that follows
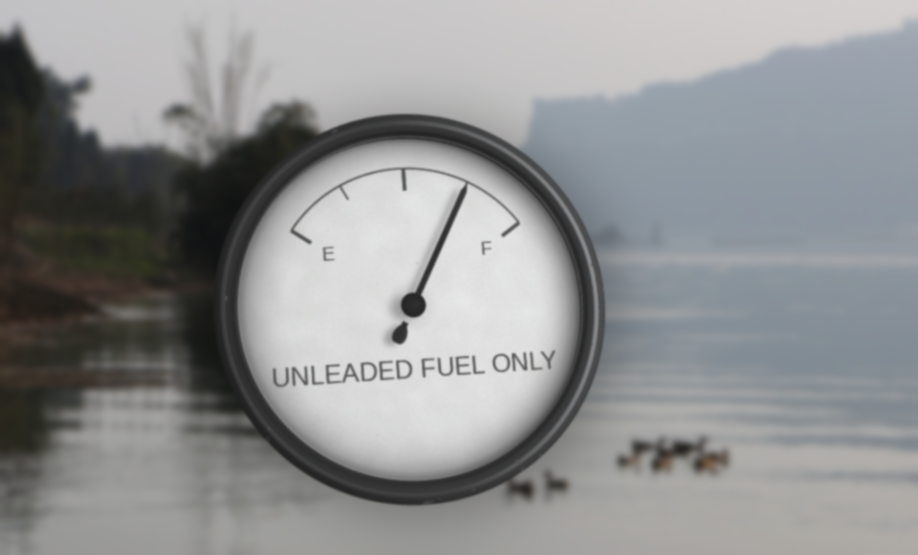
0.75
